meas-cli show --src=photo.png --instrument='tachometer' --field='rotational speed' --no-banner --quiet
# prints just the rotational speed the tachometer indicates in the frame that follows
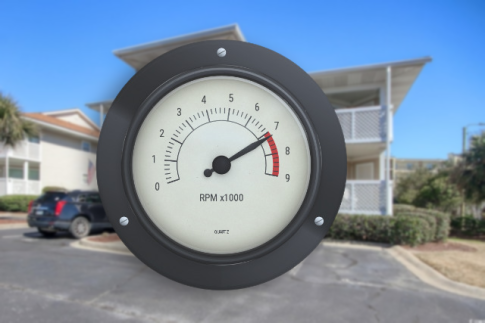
7200 rpm
